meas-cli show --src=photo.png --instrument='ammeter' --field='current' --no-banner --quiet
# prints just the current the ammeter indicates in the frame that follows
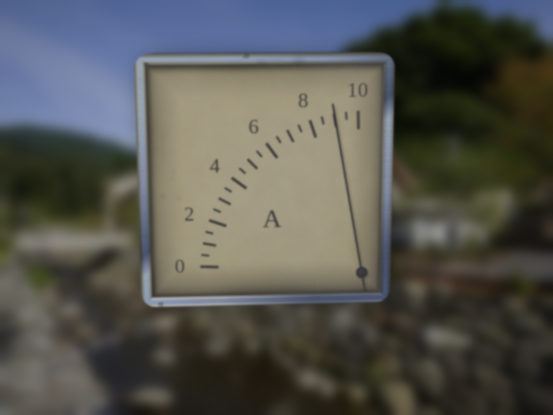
9 A
